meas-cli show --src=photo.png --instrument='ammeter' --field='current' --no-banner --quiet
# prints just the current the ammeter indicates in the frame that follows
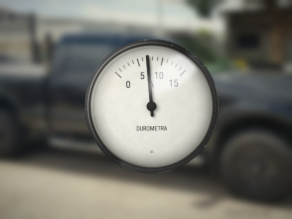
7 A
